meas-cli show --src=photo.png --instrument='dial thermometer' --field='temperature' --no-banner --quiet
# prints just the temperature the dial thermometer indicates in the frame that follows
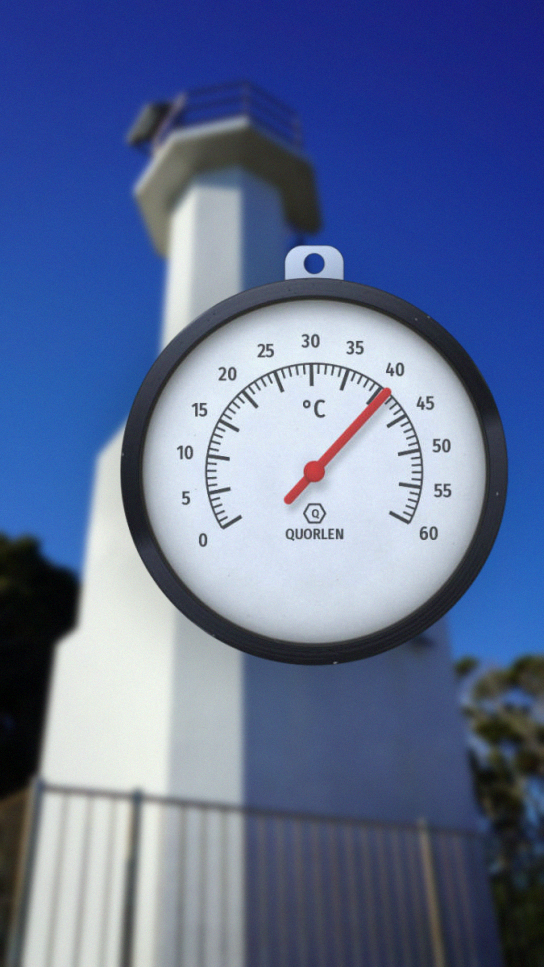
41 °C
